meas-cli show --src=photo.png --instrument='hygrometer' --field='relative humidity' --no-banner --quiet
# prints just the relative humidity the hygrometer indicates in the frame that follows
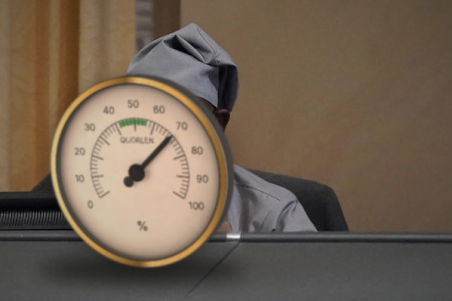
70 %
